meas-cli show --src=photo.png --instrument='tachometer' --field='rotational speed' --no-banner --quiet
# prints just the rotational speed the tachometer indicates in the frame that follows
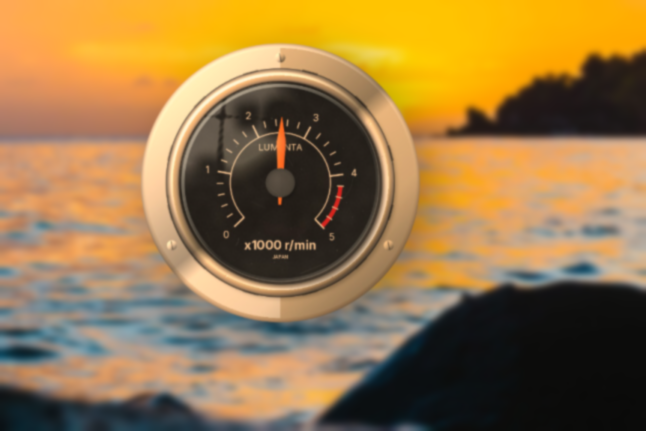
2500 rpm
